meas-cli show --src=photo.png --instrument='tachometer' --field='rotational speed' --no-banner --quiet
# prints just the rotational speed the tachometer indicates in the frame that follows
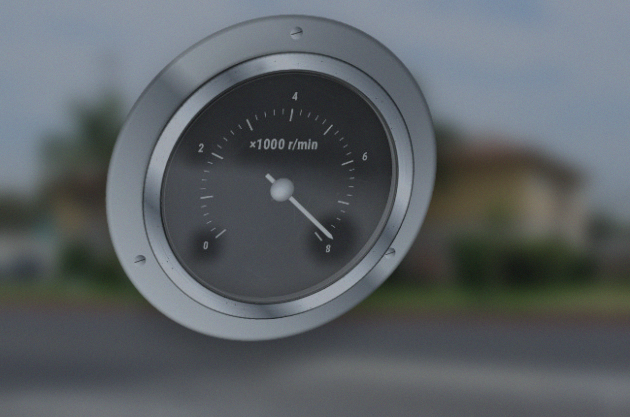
7800 rpm
